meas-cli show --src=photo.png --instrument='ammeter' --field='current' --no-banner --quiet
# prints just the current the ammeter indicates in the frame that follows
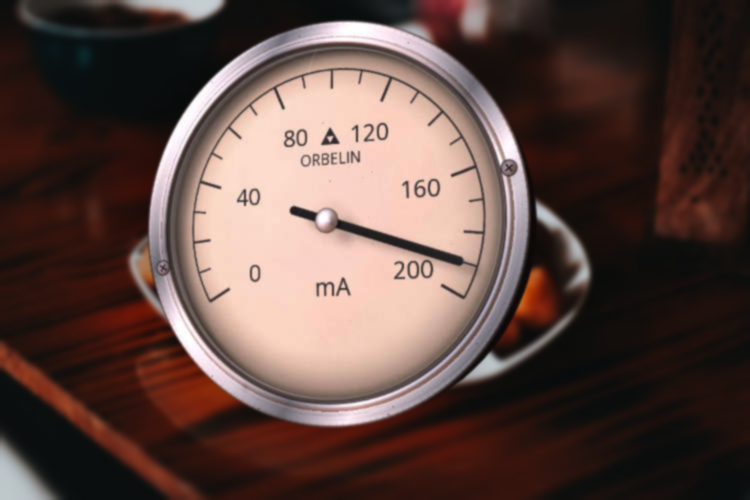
190 mA
